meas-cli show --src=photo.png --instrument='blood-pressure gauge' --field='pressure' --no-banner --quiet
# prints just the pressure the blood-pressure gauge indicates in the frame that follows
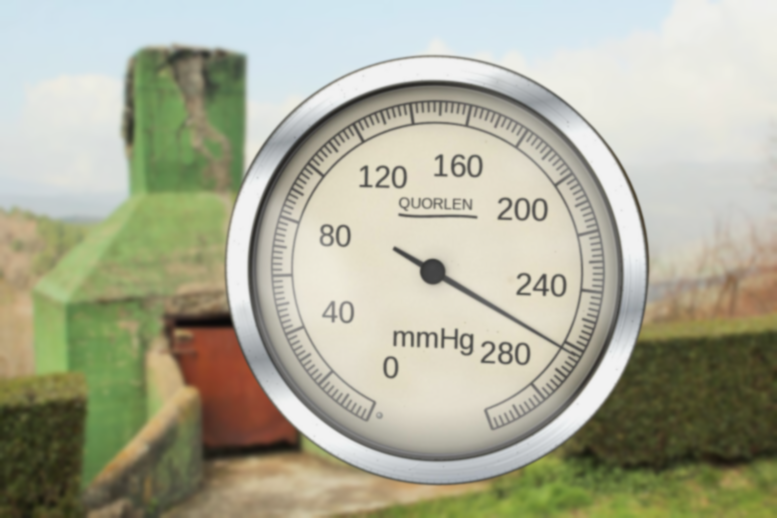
262 mmHg
